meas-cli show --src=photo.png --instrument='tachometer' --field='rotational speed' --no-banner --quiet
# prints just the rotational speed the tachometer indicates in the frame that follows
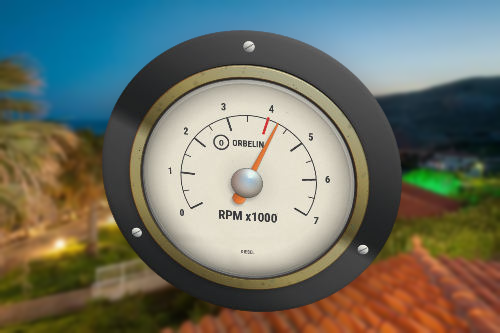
4250 rpm
